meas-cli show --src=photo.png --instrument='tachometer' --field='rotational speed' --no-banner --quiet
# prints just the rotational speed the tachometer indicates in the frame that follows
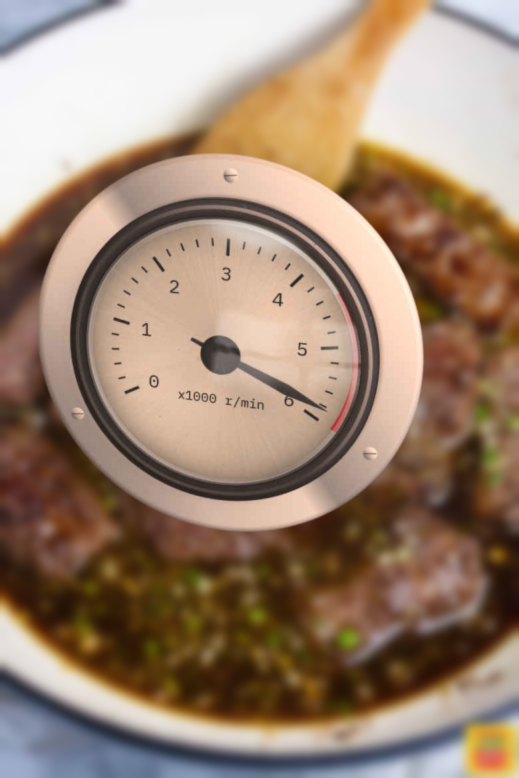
5800 rpm
